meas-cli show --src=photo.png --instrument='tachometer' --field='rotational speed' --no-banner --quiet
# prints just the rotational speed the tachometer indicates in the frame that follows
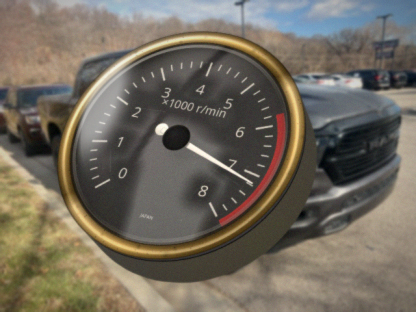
7200 rpm
